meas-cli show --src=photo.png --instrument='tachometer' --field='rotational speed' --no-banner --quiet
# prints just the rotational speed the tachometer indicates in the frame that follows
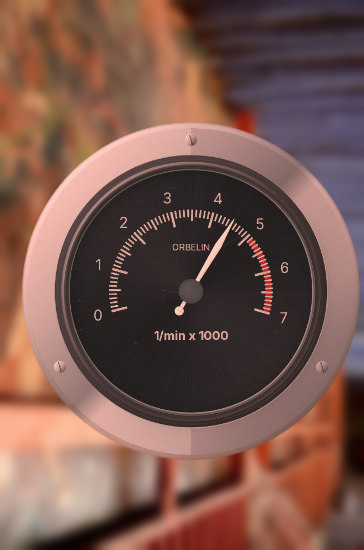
4500 rpm
